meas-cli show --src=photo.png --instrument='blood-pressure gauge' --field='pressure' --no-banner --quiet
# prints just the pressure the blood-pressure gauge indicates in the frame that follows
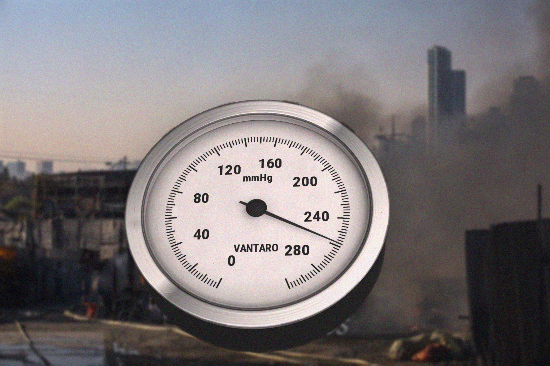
260 mmHg
